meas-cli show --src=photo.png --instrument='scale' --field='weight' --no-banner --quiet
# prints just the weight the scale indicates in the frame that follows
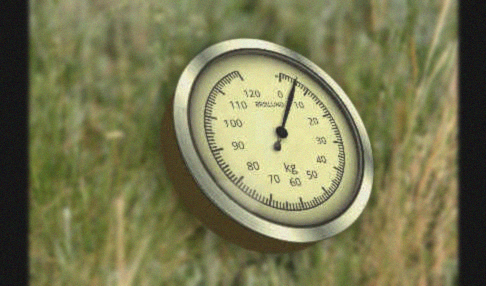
5 kg
